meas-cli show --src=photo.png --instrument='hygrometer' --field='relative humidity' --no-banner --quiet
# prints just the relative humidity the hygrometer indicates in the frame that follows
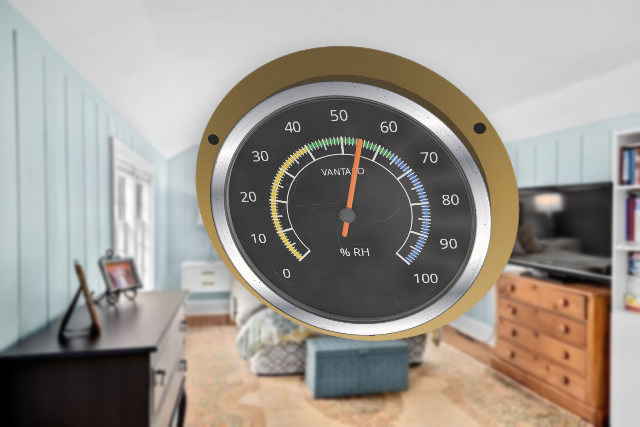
55 %
